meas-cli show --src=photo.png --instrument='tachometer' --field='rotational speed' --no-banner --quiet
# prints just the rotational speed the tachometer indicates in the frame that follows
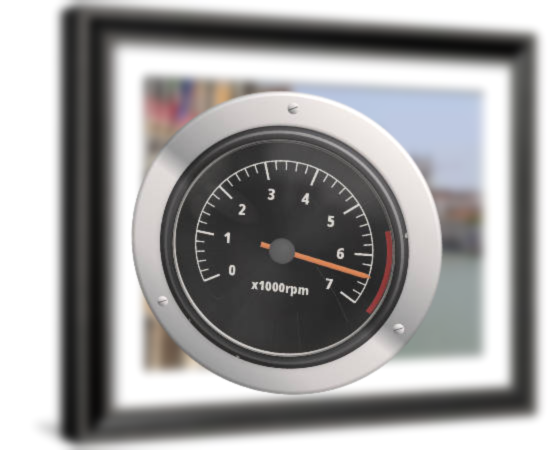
6400 rpm
